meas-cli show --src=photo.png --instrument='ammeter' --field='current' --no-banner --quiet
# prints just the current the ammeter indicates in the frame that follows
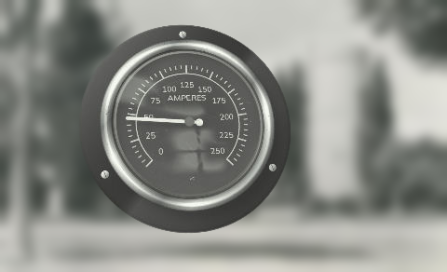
45 A
